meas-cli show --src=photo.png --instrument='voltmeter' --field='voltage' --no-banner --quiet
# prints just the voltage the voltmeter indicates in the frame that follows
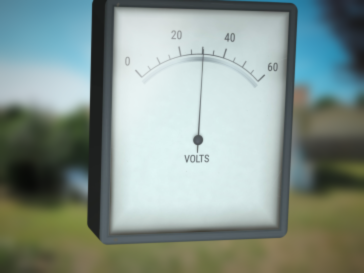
30 V
